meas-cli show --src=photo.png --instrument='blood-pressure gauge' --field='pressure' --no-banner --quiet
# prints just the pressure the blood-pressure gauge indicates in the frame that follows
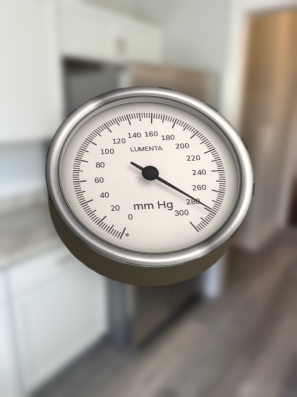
280 mmHg
